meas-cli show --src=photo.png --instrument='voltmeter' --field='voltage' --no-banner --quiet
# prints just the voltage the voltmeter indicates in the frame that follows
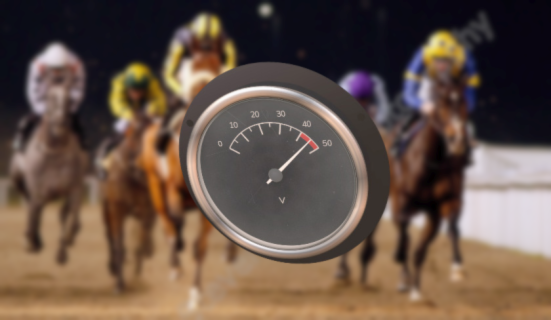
45 V
